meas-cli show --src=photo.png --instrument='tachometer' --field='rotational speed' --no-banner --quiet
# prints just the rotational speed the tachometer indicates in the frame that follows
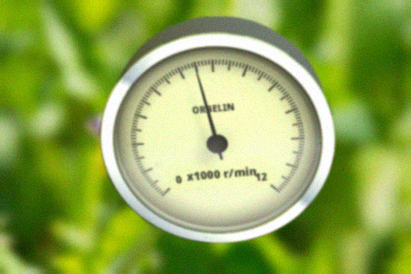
5500 rpm
